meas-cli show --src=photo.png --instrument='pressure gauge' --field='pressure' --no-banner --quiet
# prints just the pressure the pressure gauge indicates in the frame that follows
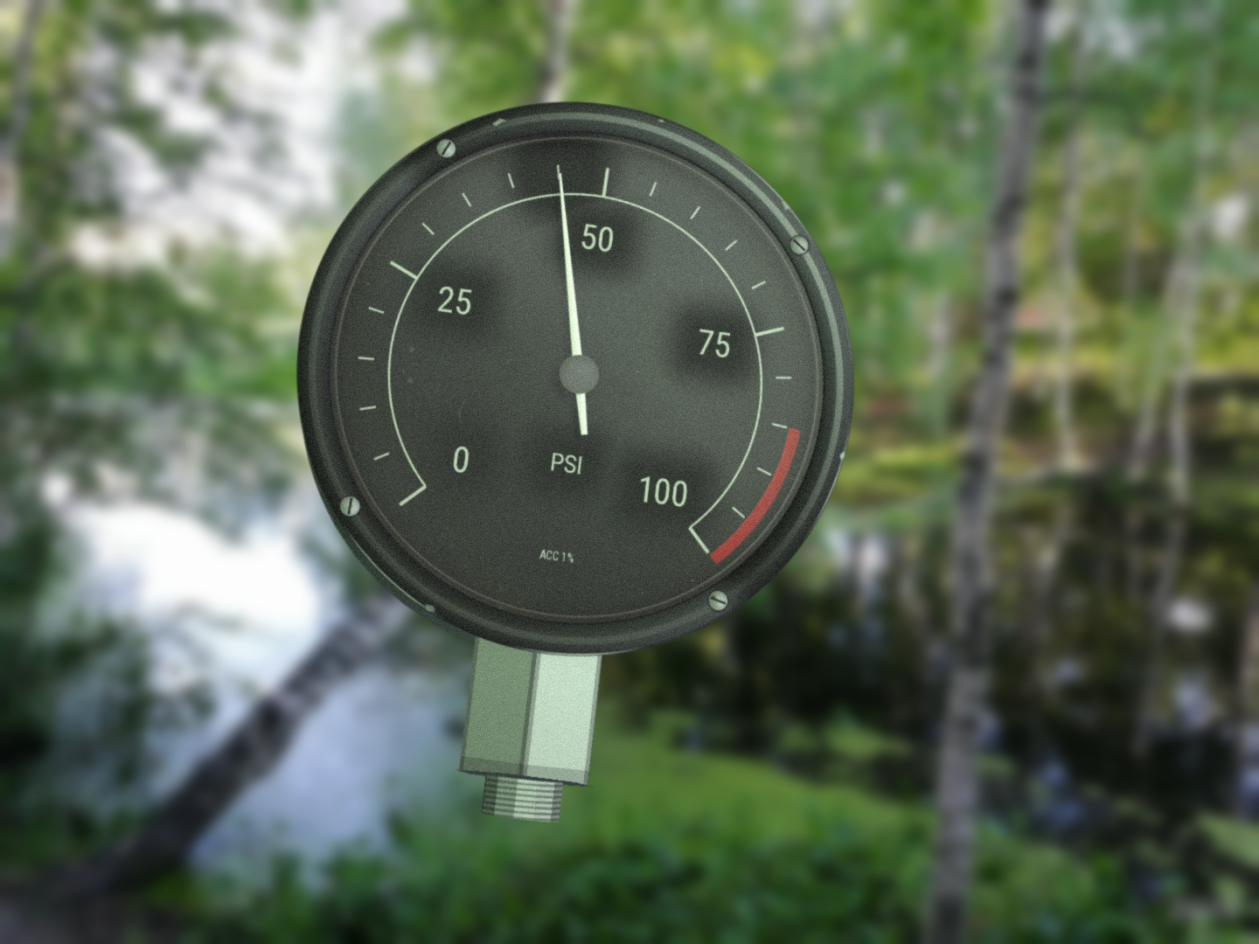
45 psi
